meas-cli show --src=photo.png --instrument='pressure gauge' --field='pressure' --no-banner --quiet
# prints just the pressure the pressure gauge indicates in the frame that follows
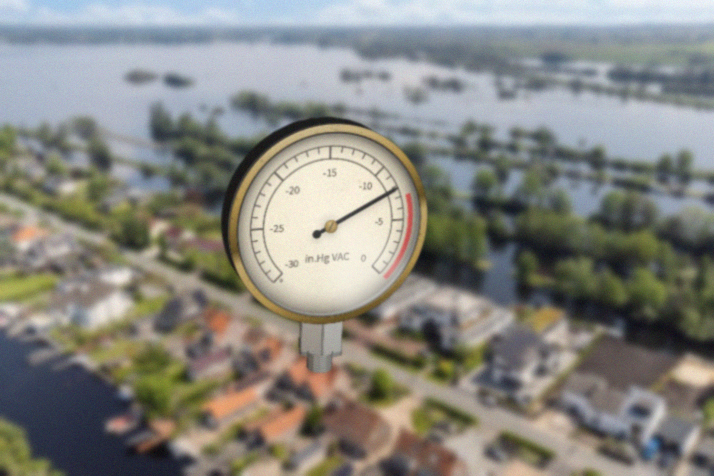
-8 inHg
